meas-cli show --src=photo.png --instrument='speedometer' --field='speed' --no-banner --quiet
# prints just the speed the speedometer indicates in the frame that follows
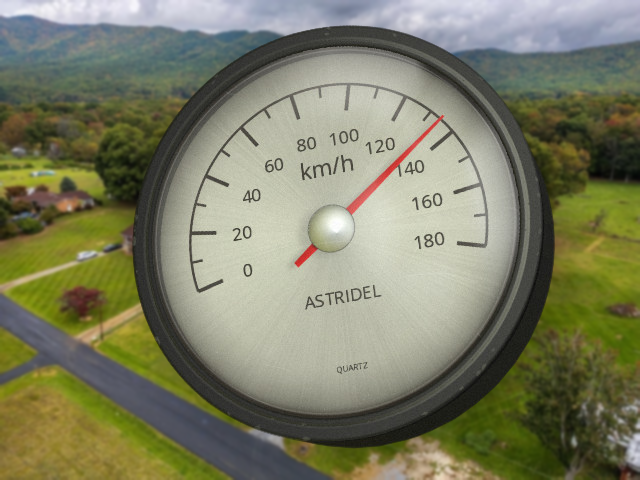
135 km/h
